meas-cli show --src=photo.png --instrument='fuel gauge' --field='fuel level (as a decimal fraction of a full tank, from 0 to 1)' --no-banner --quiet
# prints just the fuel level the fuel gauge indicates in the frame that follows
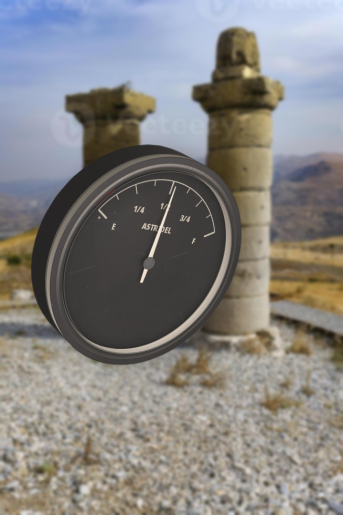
0.5
